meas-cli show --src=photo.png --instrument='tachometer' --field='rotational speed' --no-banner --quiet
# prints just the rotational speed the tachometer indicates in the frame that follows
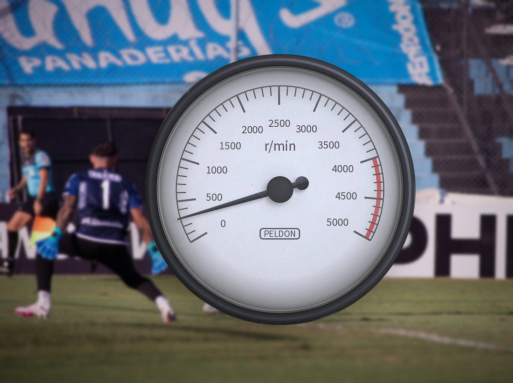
300 rpm
